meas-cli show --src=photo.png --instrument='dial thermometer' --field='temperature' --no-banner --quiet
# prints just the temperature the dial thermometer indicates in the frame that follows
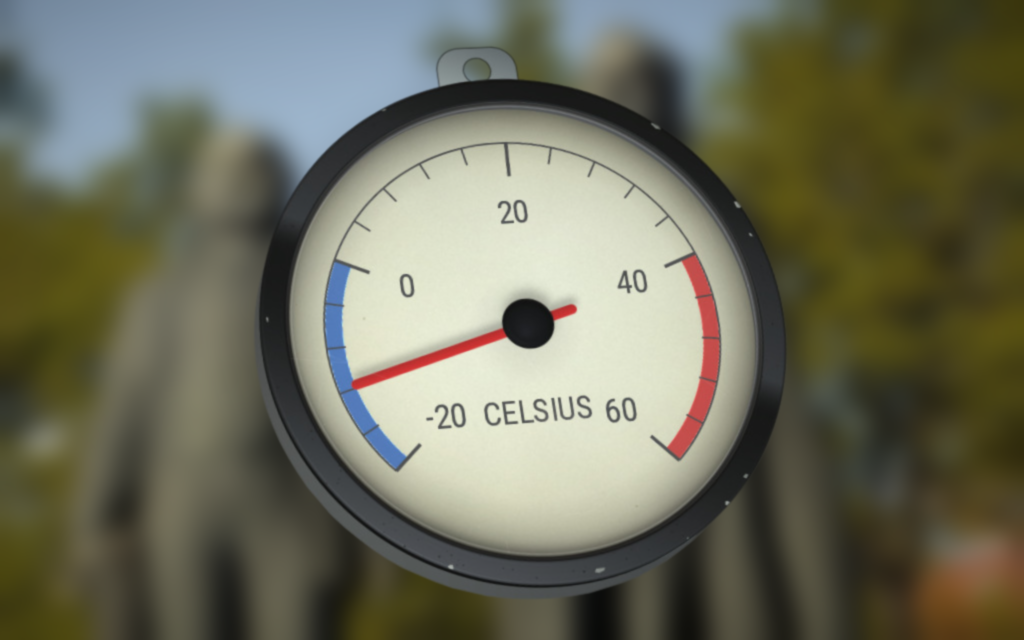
-12 °C
